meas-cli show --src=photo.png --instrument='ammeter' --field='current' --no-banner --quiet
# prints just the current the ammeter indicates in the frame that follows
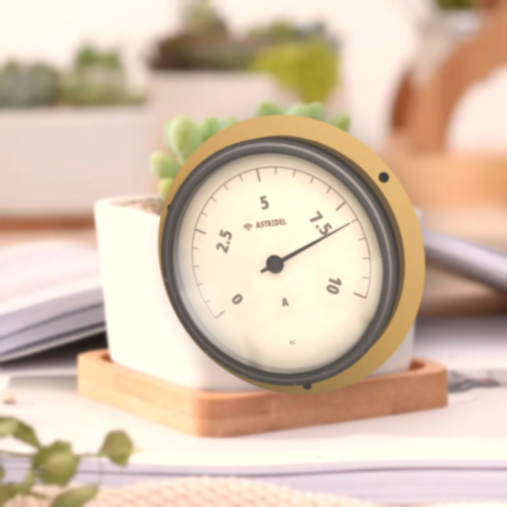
8 A
